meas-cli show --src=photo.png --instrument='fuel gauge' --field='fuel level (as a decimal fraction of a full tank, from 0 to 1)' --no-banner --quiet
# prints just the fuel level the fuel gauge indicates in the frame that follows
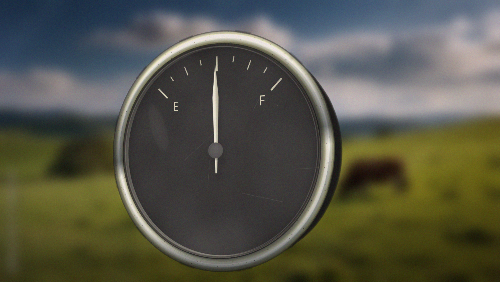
0.5
